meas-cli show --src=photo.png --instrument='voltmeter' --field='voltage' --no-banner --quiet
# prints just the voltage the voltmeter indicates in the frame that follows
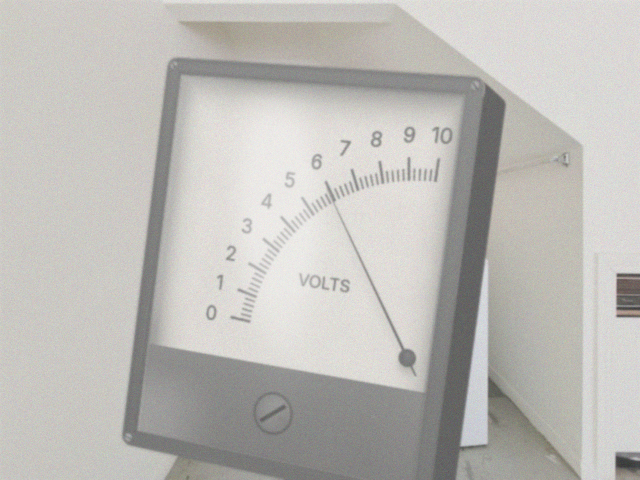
6 V
